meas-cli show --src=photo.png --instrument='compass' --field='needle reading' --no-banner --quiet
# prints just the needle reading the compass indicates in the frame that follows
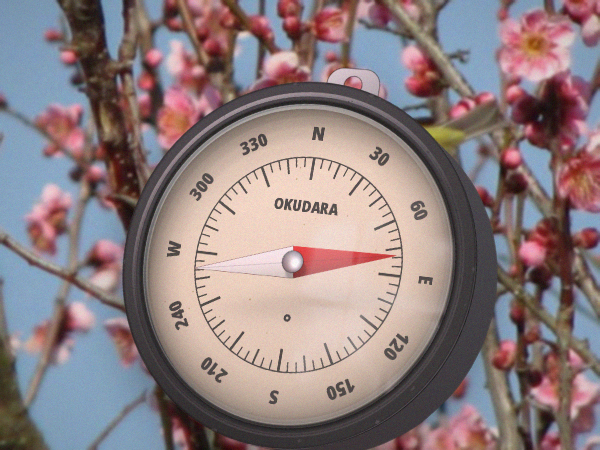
80 °
